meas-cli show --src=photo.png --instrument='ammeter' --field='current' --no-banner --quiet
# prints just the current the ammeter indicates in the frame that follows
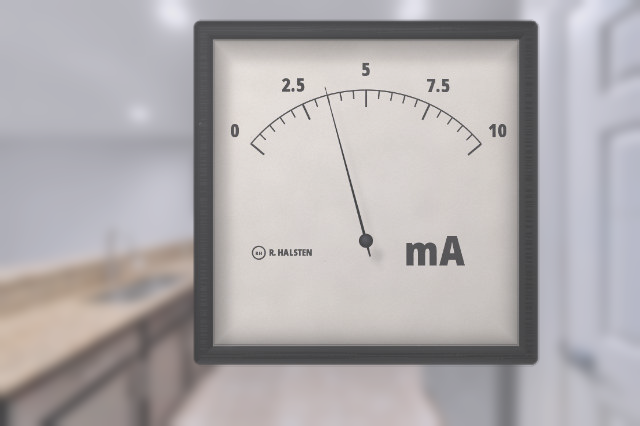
3.5 mA
